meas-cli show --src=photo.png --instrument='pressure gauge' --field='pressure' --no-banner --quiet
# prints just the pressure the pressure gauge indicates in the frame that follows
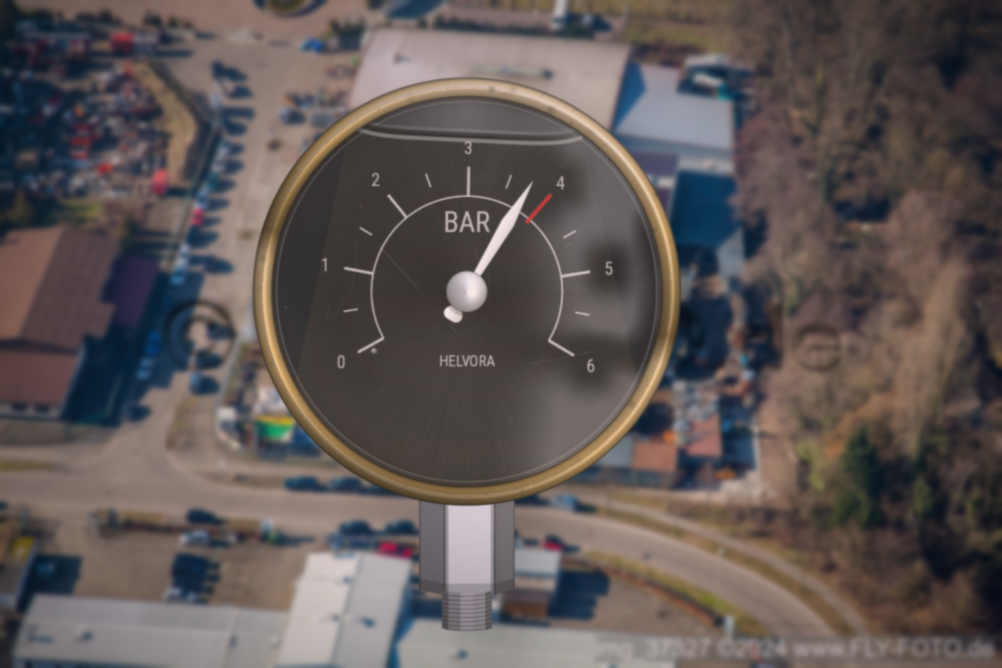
3.75 bar
